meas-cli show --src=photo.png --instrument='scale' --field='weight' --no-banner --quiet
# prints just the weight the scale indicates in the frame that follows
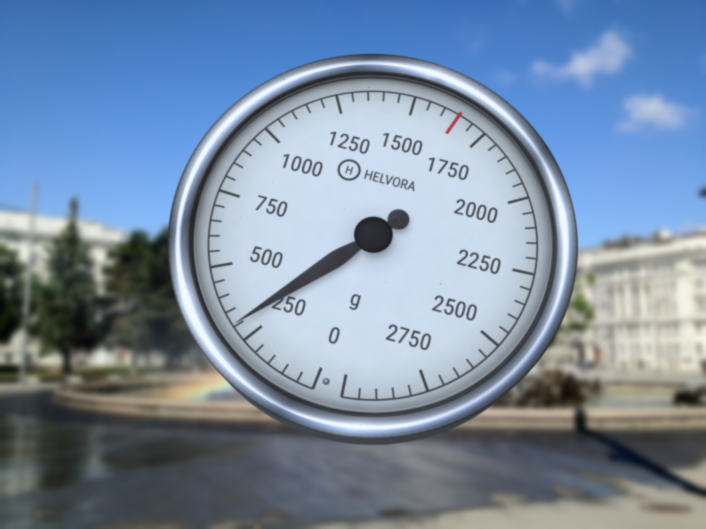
300 g
